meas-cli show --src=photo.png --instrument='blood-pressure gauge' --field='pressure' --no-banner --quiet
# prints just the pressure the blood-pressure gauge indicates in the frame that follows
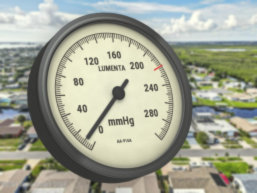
10 mmHg
